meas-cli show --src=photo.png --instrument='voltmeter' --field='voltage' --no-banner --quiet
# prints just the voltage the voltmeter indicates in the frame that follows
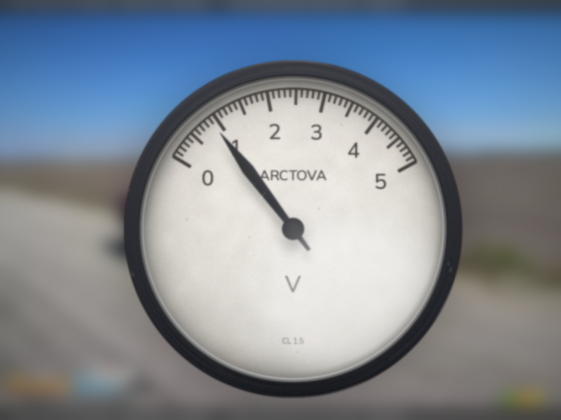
0.9 V
